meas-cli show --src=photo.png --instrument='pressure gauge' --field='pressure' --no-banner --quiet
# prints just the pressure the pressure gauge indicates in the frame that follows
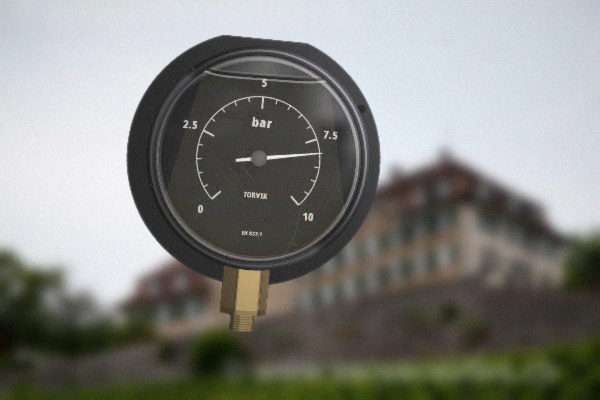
8 bar
